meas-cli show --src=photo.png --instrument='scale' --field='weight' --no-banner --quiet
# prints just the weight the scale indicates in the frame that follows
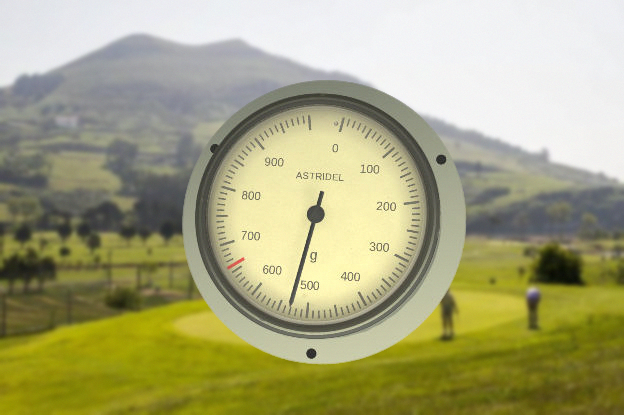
530 g
